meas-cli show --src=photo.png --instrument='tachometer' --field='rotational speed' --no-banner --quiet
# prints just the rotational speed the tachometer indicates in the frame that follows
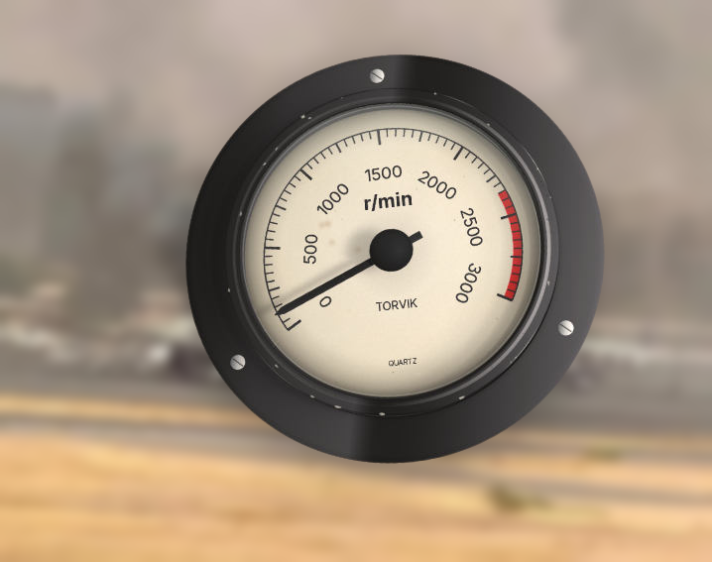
100 rpm
